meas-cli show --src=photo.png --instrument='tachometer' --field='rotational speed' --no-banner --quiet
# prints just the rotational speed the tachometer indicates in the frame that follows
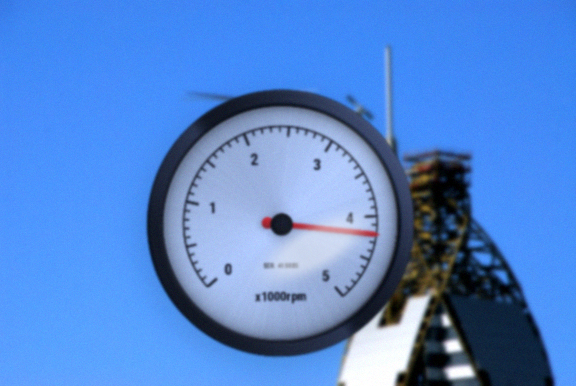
4200 rpm
